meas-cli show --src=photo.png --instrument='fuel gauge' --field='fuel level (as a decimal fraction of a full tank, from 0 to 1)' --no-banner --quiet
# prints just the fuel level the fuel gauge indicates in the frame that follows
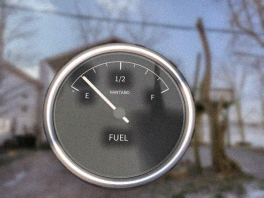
0.125
